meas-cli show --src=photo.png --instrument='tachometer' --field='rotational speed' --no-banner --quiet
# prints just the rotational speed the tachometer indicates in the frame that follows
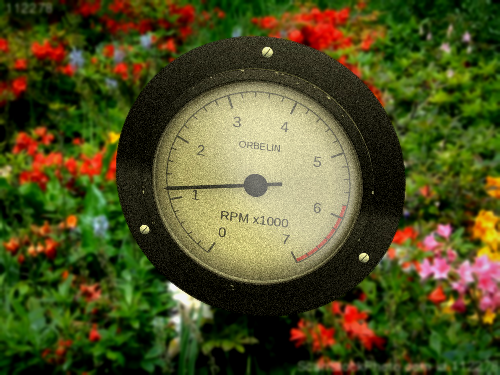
1200 rpm
